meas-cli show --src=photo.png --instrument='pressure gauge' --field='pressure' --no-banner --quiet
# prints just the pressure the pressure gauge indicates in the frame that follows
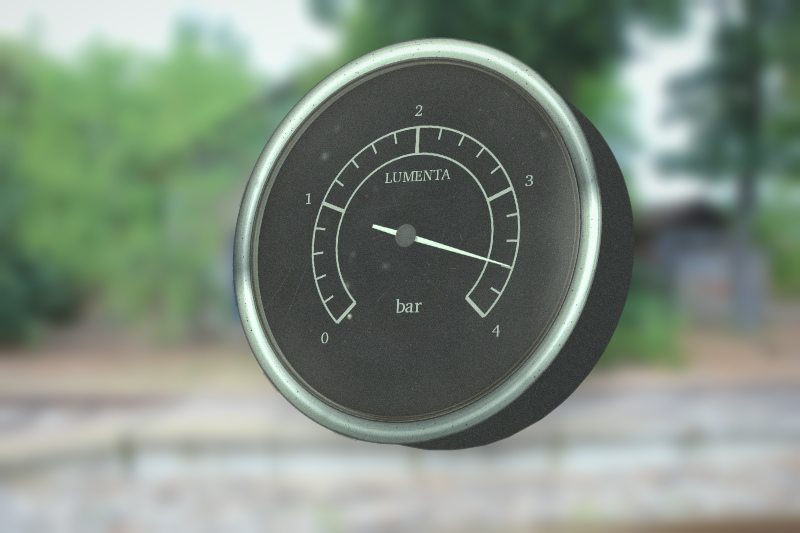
3.6 bar
